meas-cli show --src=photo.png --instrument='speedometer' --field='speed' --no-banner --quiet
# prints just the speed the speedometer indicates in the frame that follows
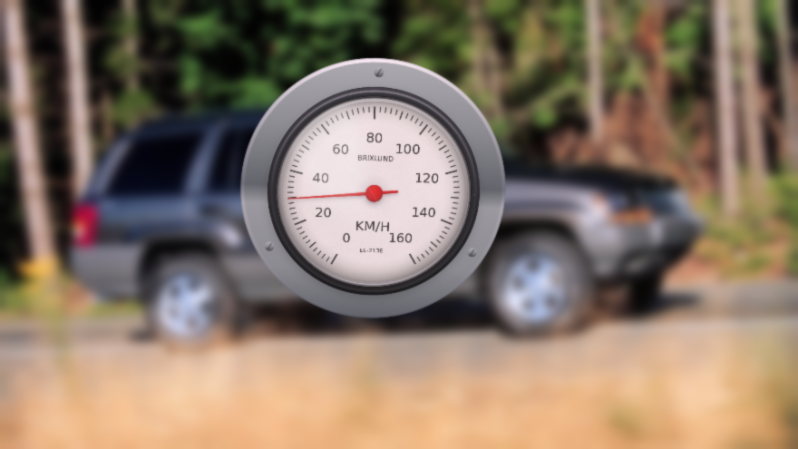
30 km/h
